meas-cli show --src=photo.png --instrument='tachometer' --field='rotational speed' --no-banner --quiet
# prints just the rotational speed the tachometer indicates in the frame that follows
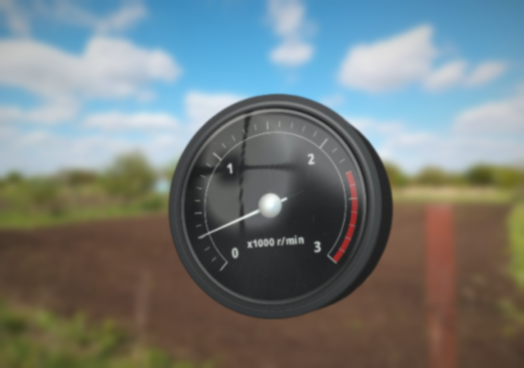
300 rpm
